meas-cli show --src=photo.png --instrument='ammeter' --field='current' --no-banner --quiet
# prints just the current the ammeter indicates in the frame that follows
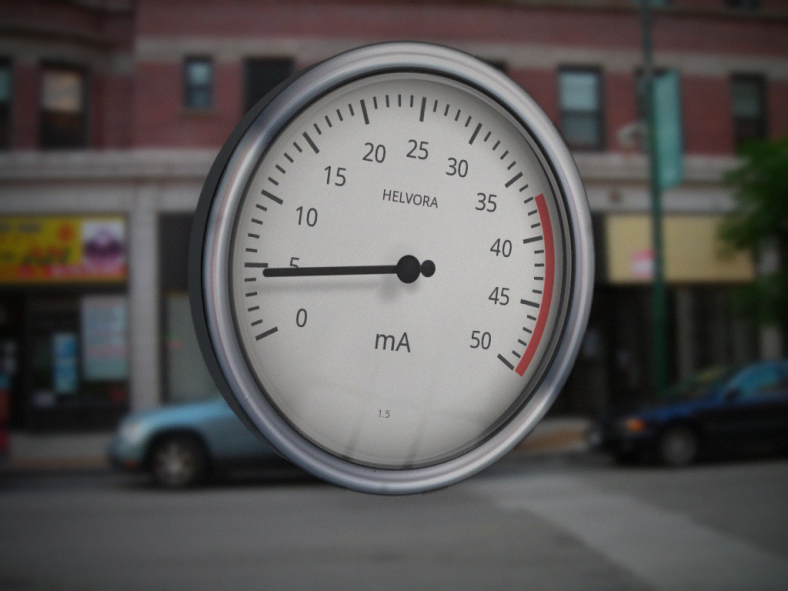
4.5 mA
